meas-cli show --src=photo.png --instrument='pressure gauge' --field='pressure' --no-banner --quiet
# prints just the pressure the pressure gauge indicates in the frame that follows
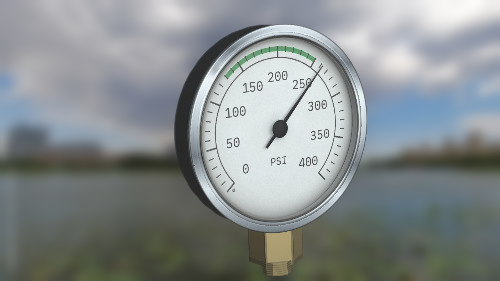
260 psi
